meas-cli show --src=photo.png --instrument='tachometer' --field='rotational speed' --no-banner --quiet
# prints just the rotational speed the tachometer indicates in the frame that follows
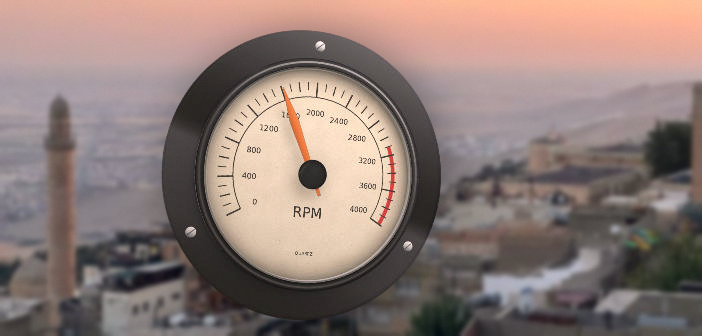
1600 rpm
